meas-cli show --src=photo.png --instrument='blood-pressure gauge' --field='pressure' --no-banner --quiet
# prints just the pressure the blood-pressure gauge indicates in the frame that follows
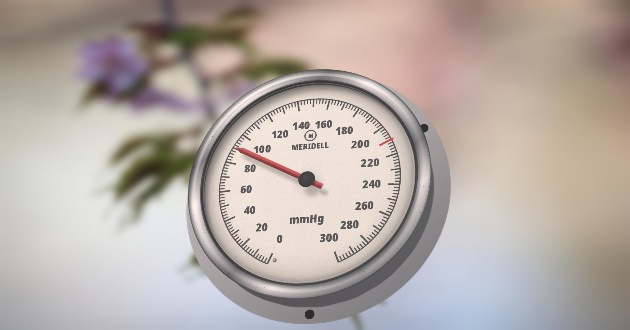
90 mmHg
